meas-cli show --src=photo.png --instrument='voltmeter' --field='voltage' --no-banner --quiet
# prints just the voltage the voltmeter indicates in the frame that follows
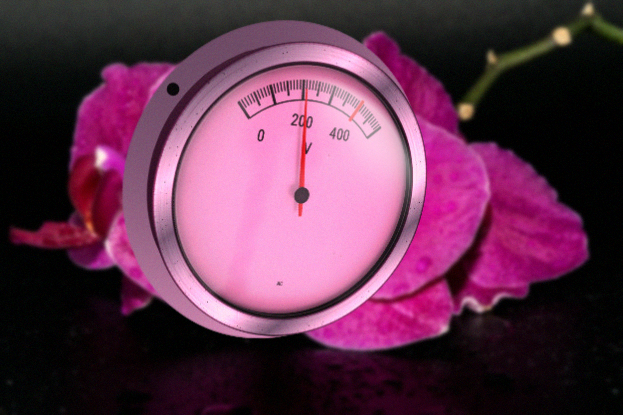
200 V
